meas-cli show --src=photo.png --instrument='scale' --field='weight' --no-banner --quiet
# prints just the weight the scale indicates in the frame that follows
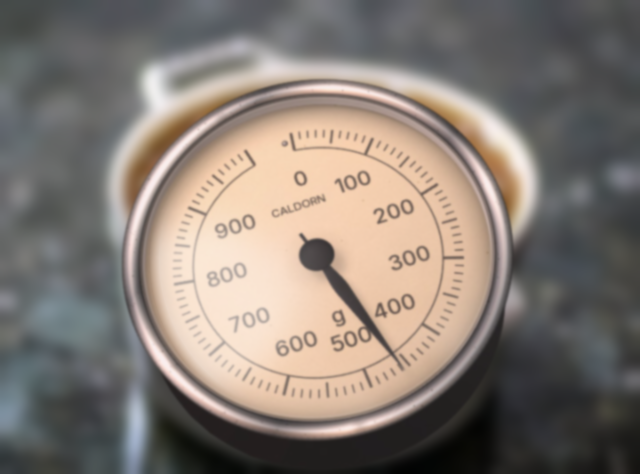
460 g
